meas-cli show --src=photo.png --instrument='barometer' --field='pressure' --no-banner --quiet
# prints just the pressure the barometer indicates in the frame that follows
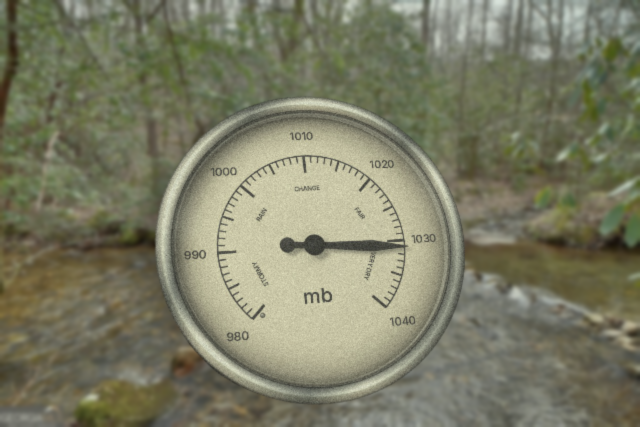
1031 mbar
